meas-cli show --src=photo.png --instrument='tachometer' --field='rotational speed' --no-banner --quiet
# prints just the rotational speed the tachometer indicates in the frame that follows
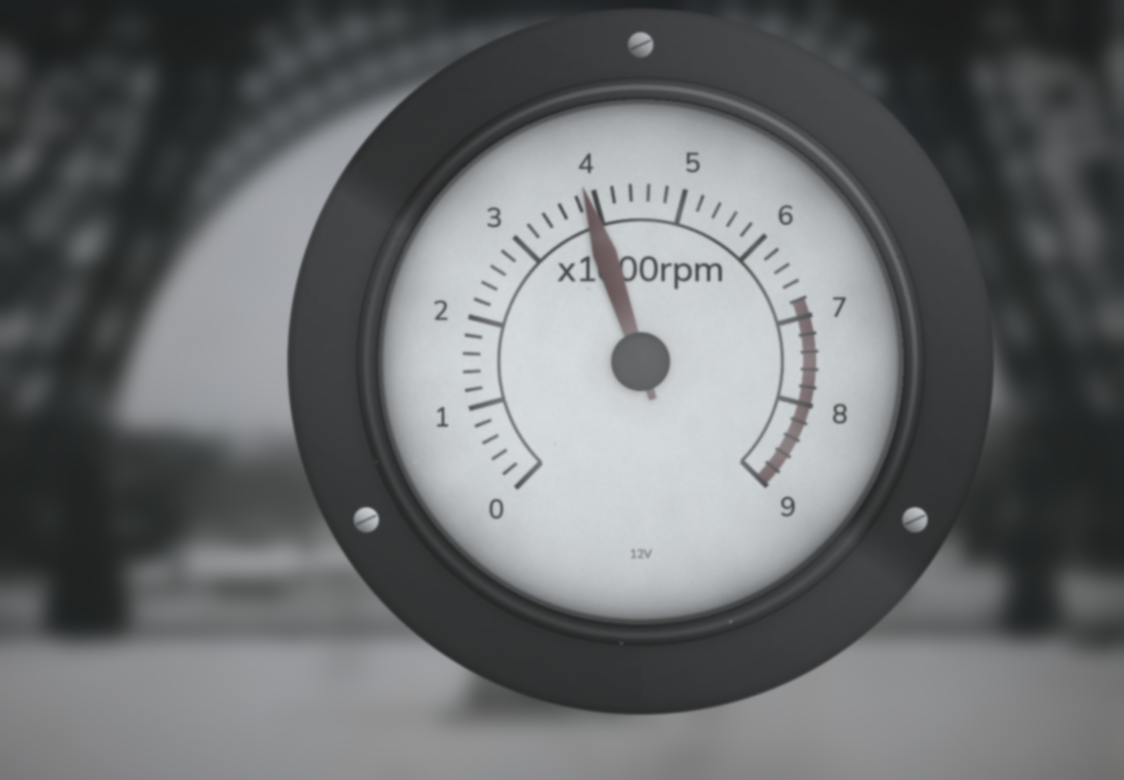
3900 rpm
